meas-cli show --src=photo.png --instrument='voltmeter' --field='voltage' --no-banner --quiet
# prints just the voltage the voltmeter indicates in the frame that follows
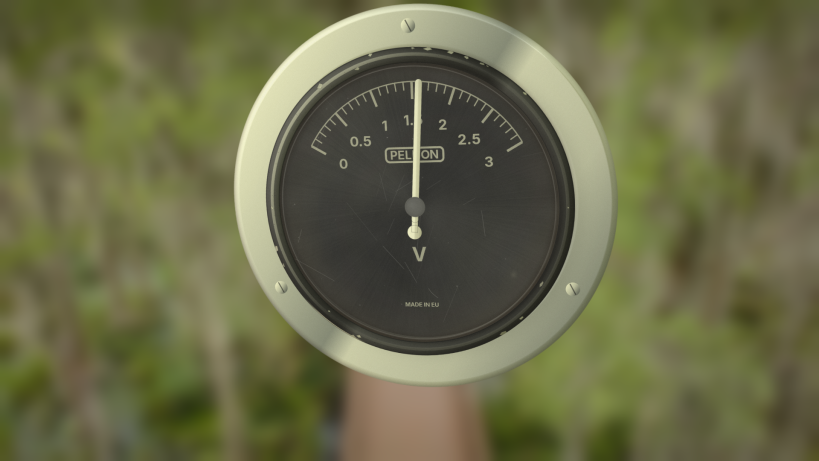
1.6 V
